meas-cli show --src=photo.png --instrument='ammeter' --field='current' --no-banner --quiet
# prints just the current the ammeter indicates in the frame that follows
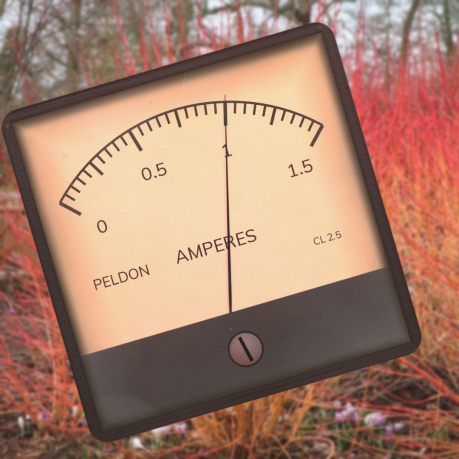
1 A
